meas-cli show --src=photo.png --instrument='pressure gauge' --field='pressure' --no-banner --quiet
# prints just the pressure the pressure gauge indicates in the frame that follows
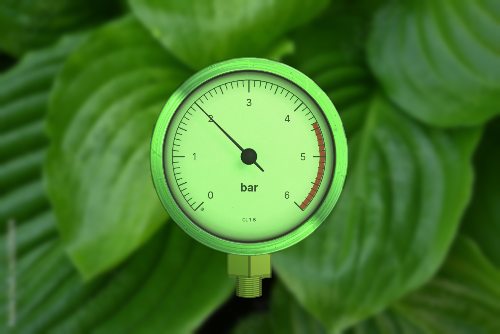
2 bar
